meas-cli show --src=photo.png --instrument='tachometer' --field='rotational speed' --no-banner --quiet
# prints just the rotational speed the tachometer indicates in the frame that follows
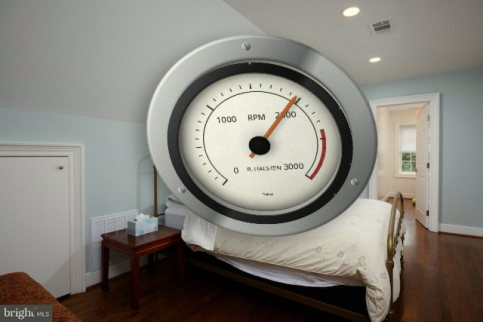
1950 rpm
